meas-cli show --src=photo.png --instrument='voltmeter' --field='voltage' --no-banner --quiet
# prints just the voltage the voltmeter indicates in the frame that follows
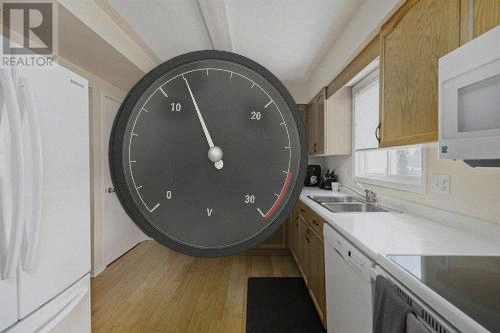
12 V
